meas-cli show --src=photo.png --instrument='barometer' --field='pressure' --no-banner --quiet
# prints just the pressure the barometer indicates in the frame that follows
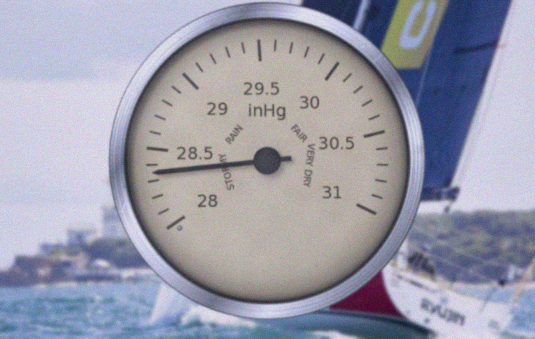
28.35 inHg
